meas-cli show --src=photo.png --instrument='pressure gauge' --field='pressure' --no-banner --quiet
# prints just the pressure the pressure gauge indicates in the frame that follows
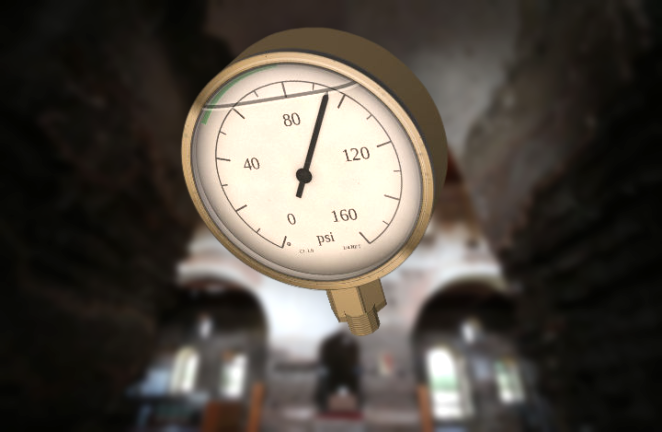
95 psi
